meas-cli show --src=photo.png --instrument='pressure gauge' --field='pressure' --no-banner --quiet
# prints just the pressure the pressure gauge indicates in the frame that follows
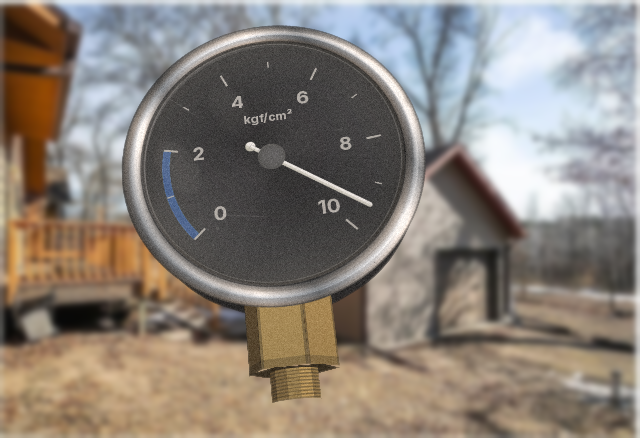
9.5 kg/cm²
